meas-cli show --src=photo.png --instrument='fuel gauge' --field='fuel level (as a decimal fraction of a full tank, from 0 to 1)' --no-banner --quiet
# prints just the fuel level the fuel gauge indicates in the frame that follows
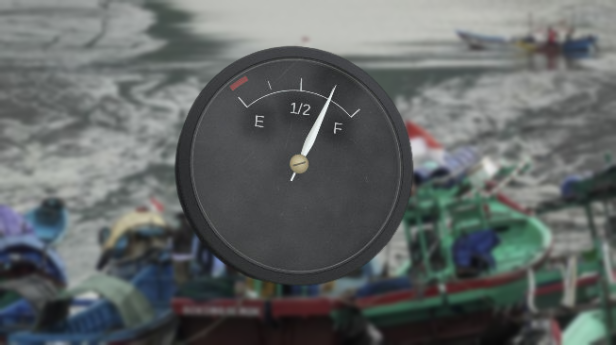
0.75
